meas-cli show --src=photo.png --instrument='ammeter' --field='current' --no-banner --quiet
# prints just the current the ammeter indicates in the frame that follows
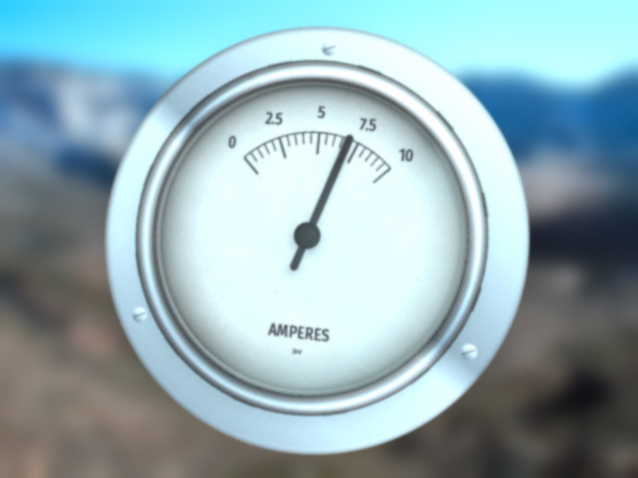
7 A
